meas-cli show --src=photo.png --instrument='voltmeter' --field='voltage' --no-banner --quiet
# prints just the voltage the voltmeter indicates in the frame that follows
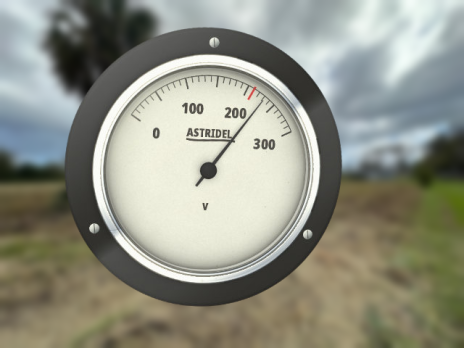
230 V
